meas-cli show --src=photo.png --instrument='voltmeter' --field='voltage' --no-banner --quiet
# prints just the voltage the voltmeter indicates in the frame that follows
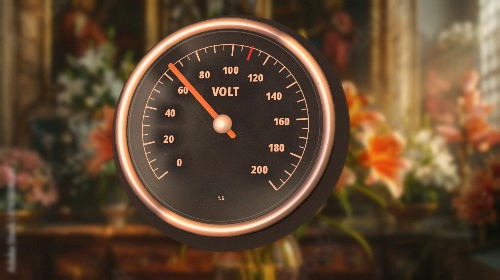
65 V
